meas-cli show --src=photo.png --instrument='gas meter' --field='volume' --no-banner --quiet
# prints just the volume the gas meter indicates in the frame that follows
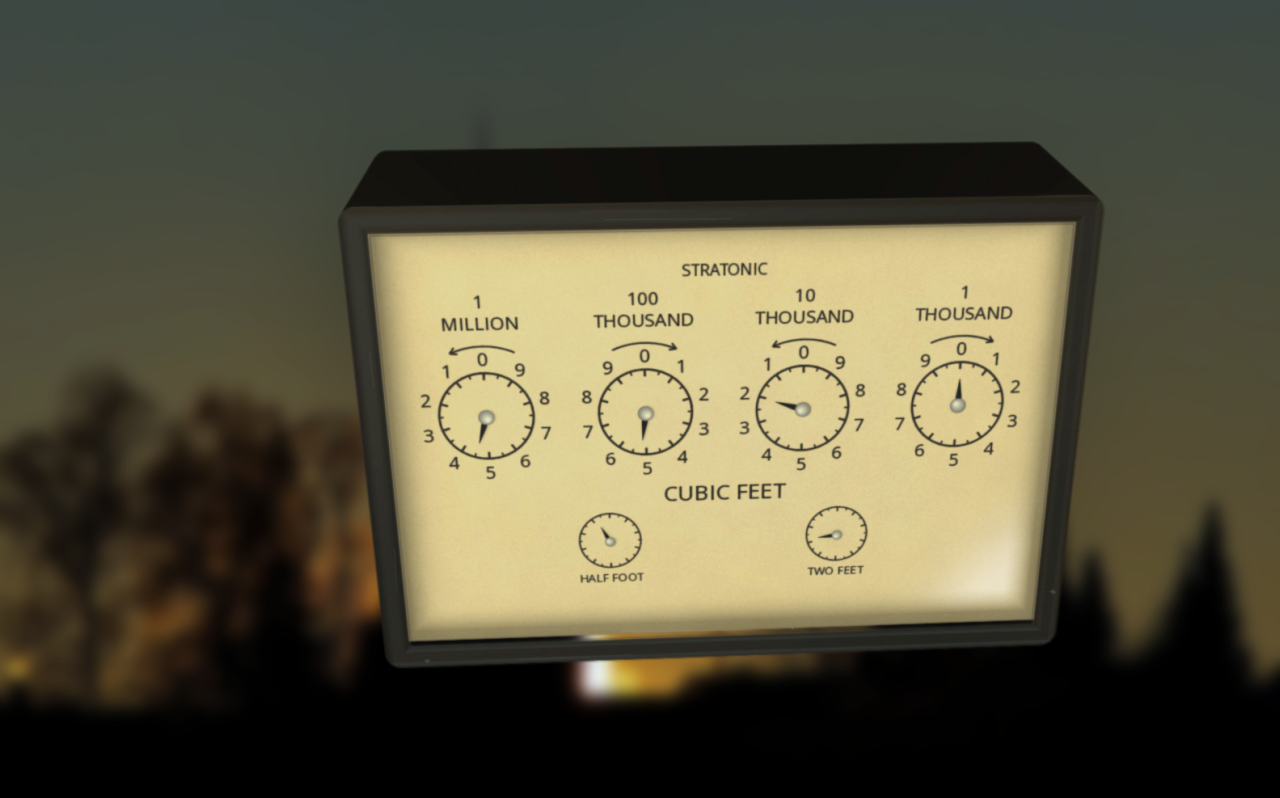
452000 ft³
